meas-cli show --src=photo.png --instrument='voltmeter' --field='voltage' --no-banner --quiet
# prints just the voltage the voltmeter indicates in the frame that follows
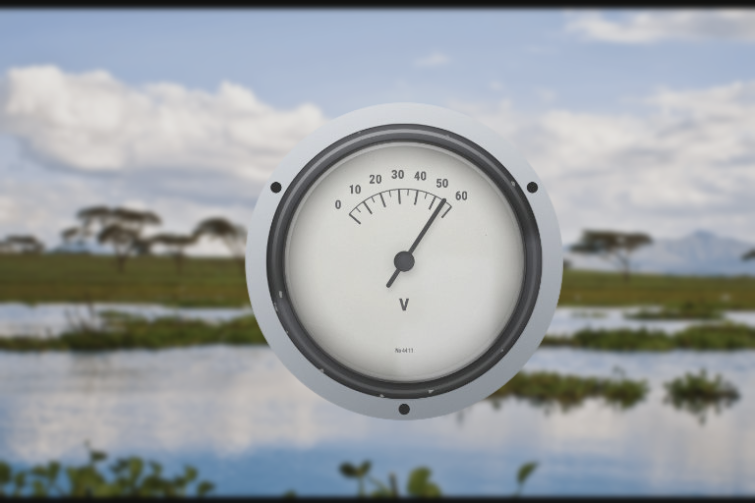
55 V
